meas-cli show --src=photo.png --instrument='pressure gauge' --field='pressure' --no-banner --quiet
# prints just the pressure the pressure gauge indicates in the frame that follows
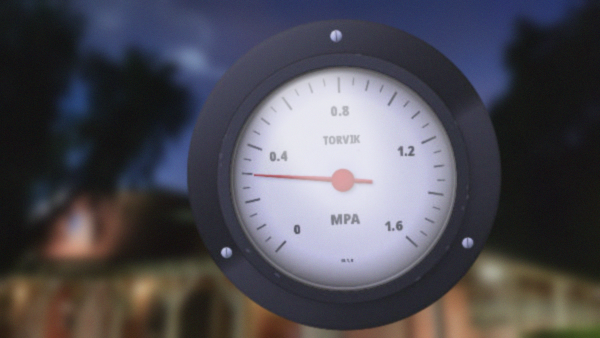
0.3 MPa
